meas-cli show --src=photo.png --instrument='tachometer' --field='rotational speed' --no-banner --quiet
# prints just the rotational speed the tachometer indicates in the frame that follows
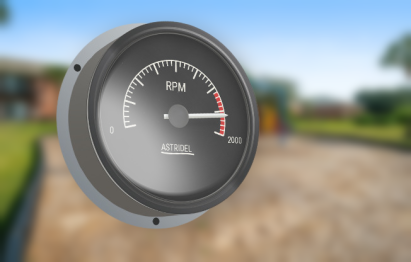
1800 rpm
